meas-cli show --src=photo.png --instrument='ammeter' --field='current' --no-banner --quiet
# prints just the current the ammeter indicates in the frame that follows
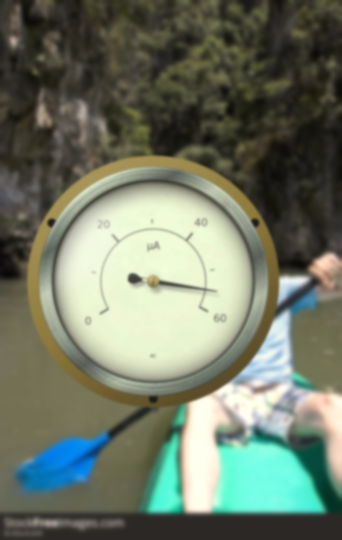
55 µA
